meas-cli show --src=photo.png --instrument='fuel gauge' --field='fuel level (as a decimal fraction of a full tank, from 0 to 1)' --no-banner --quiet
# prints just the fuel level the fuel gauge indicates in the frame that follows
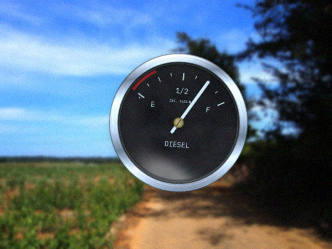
0.75
